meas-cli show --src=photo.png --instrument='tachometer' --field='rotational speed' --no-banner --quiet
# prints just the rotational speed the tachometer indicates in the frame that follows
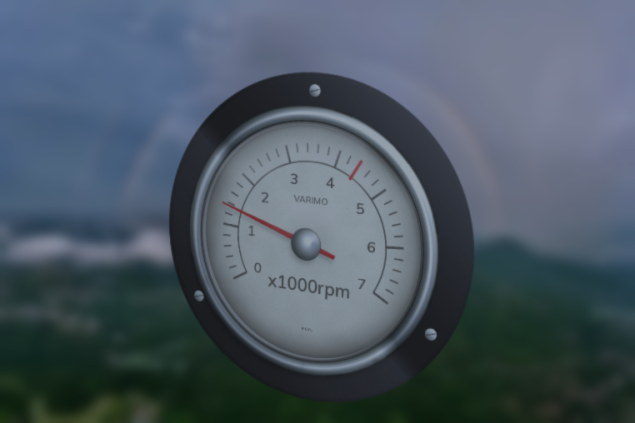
1400 rpm
